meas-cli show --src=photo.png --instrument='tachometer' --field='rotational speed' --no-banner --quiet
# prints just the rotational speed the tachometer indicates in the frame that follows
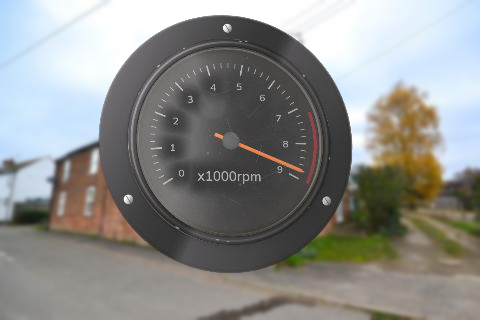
8800 rpm
